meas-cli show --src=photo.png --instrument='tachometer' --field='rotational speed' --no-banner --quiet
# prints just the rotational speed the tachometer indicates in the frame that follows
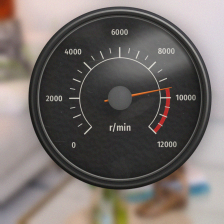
9500 rpm
